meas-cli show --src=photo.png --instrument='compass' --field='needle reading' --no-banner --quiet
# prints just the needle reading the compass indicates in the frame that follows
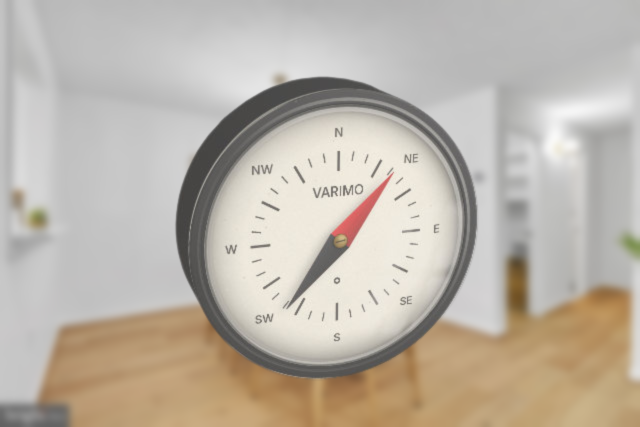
40 °
